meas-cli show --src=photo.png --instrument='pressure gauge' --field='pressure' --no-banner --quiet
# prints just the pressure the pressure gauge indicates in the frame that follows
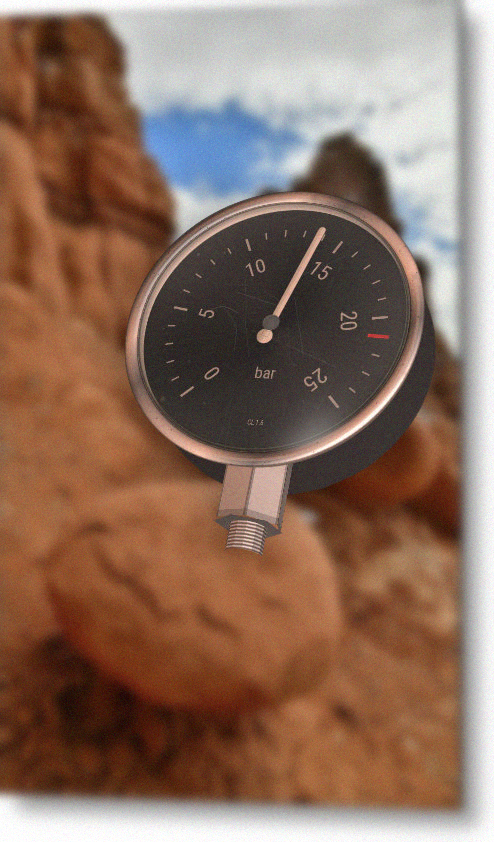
14 bar
